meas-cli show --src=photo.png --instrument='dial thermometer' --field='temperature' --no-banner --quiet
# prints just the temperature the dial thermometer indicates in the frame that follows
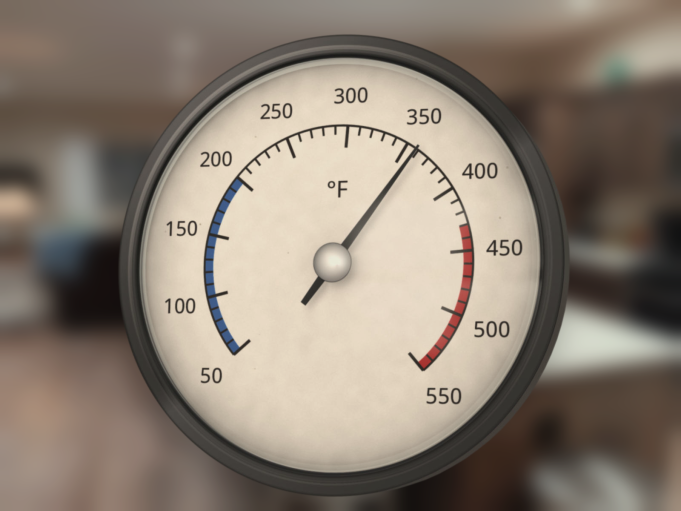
360 °F
